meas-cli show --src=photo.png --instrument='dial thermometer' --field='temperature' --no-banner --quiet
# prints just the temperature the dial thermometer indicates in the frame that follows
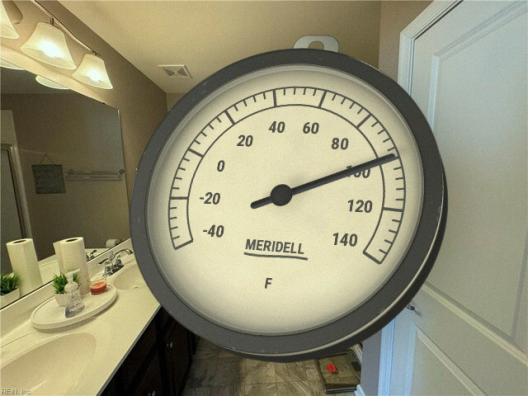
100 °F
